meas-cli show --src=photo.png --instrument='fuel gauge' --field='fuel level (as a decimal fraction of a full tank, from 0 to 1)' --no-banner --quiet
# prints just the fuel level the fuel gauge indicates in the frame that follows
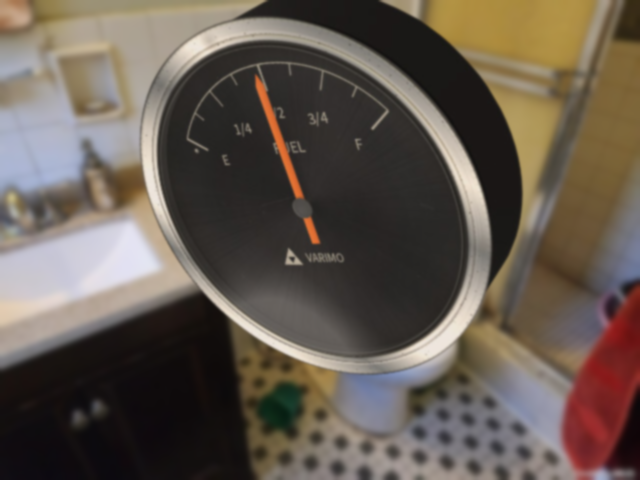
0.5
